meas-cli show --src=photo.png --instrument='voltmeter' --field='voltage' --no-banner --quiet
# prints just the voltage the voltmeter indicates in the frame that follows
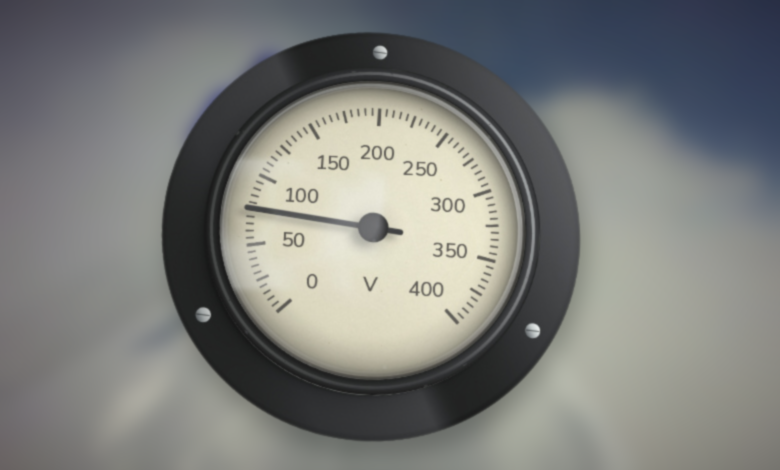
75 V
